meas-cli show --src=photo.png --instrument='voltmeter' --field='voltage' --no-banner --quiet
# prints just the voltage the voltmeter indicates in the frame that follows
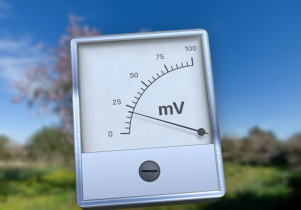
20 mV
